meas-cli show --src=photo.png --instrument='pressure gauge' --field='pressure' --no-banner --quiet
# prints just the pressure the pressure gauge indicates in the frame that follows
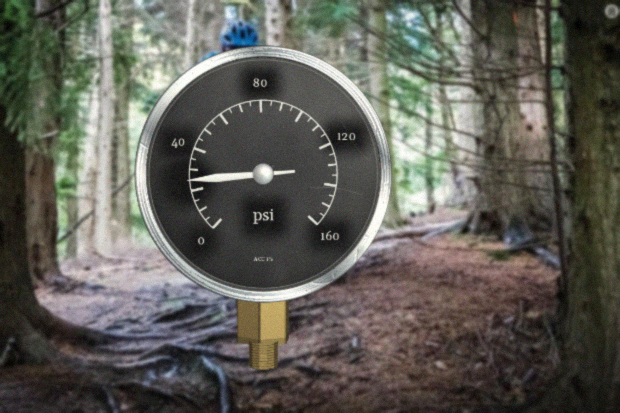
25 psi
